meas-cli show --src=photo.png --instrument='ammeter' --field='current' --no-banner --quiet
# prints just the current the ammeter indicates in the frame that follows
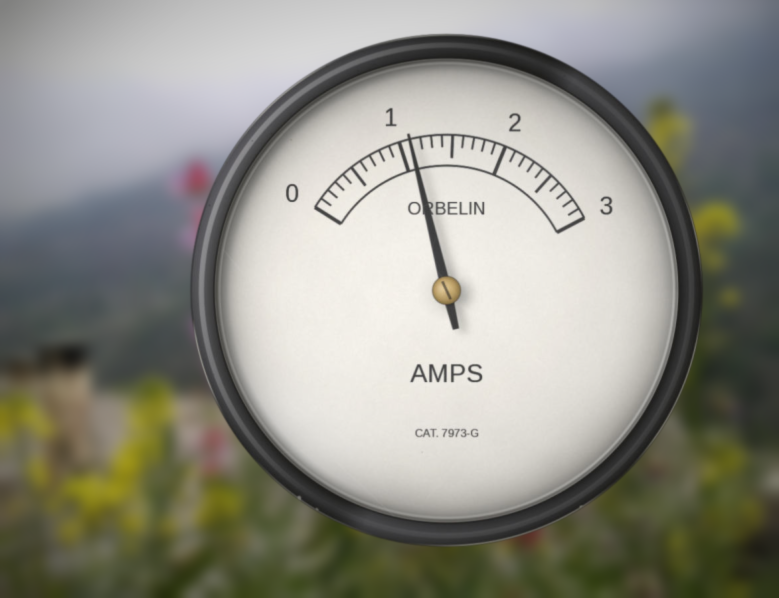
1.1 A
